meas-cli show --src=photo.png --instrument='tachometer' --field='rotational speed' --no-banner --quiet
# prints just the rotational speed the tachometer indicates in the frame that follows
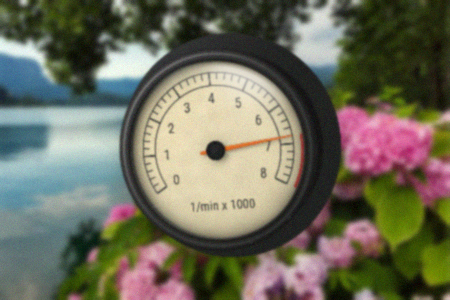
6800 rpm
